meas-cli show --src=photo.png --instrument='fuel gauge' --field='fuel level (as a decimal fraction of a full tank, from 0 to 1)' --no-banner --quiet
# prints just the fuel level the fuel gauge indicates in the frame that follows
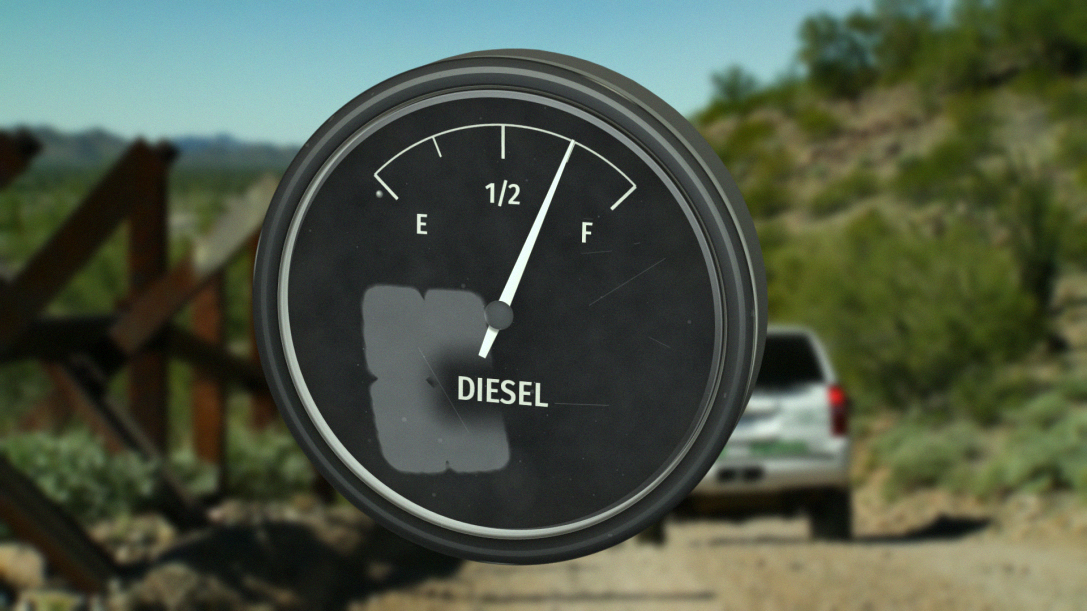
0.75
